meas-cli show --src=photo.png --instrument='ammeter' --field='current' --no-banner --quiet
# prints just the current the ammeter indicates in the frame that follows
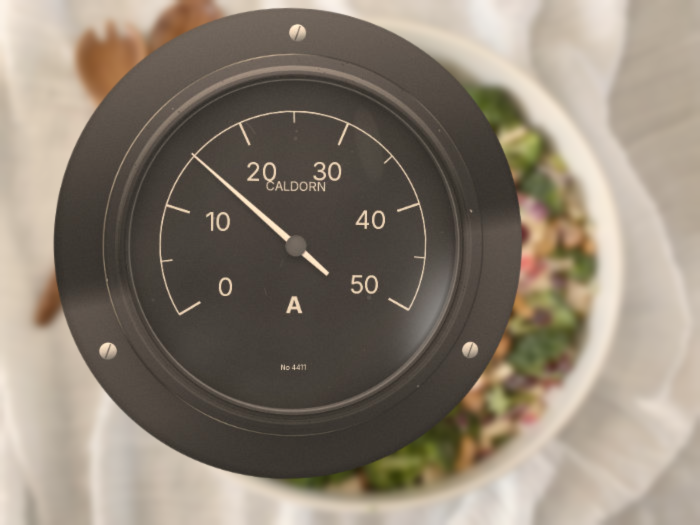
15 A
